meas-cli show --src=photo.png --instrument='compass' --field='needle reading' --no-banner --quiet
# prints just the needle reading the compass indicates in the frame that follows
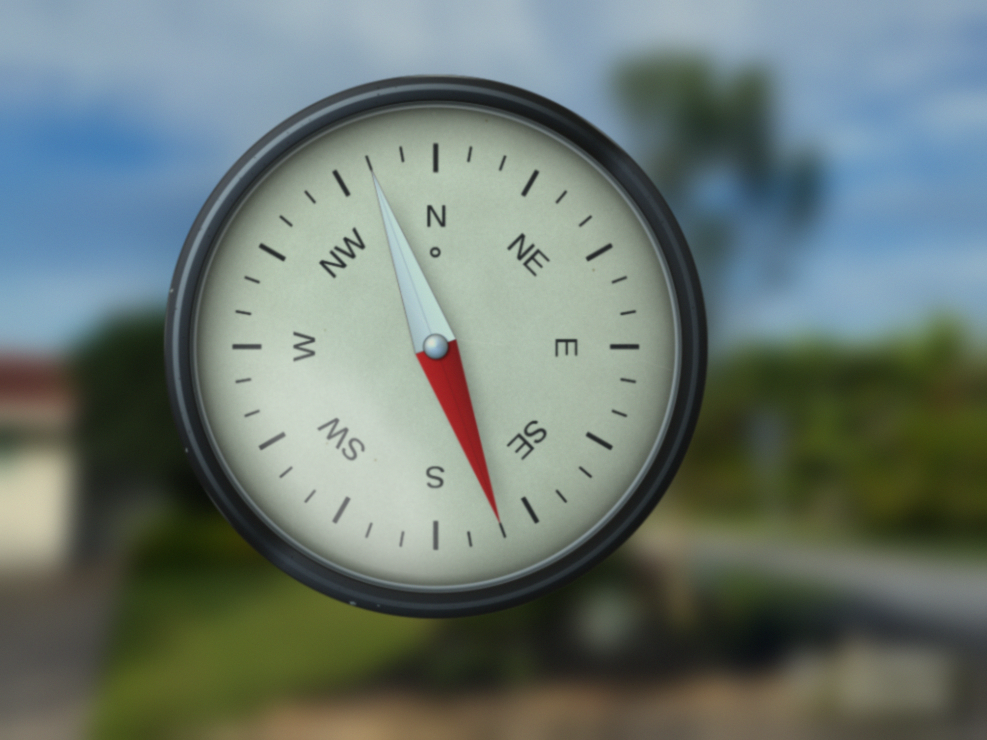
160 °
